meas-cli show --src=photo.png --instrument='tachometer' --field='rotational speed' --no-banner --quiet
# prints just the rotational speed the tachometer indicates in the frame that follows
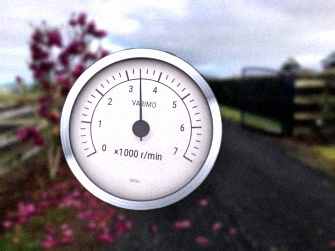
3400 rpm
